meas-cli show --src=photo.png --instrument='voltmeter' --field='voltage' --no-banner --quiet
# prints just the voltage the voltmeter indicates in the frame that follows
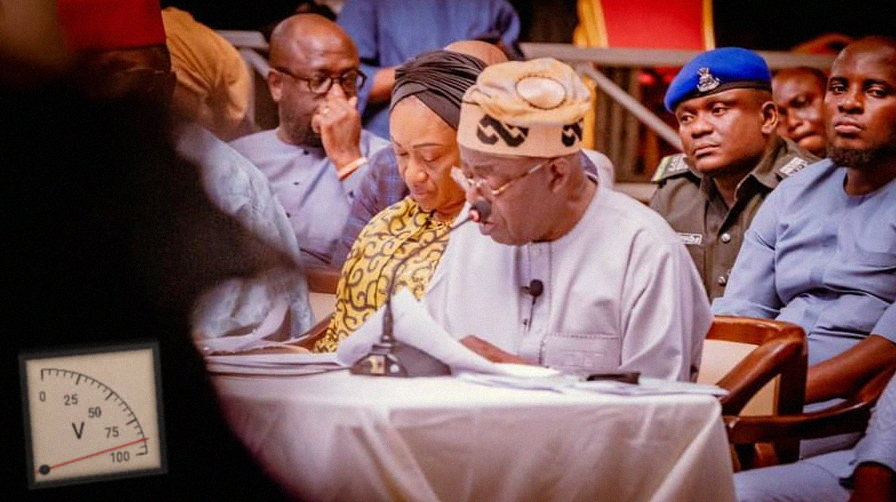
90 V
